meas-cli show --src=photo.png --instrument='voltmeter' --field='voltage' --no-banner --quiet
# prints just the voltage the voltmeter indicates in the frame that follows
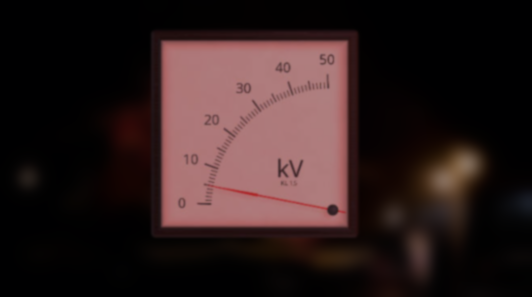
5 kV
